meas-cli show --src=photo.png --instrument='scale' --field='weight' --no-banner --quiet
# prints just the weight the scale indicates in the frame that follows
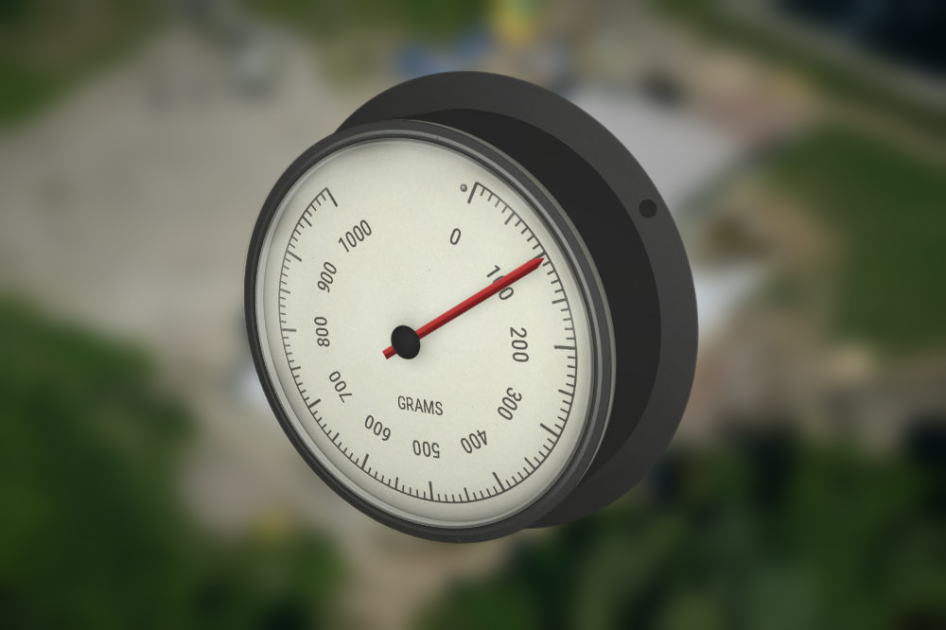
105 g
